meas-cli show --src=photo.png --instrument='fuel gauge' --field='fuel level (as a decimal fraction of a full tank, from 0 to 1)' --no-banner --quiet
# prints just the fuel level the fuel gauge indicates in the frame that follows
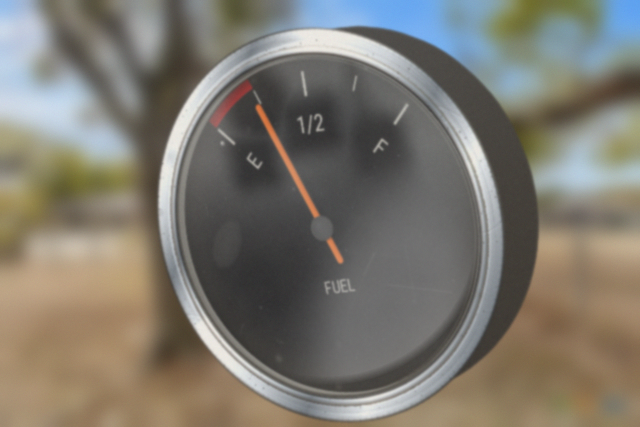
0.25
